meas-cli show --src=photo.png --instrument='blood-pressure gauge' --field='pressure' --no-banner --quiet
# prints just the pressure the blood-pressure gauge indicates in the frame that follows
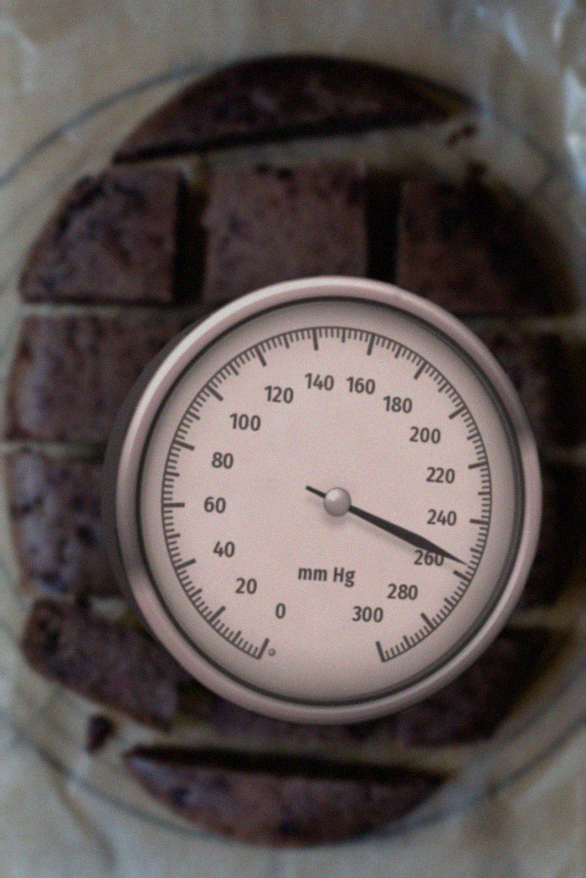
256 mmHg
